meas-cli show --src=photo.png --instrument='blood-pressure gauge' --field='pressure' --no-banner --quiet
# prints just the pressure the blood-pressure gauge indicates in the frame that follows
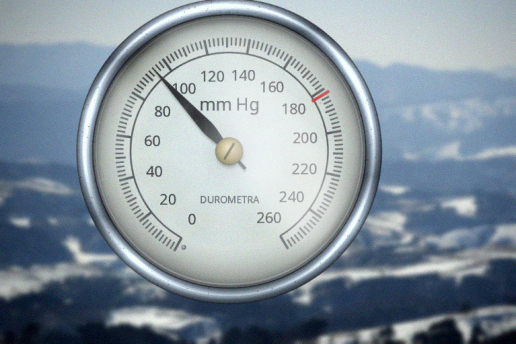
94 mmHg
